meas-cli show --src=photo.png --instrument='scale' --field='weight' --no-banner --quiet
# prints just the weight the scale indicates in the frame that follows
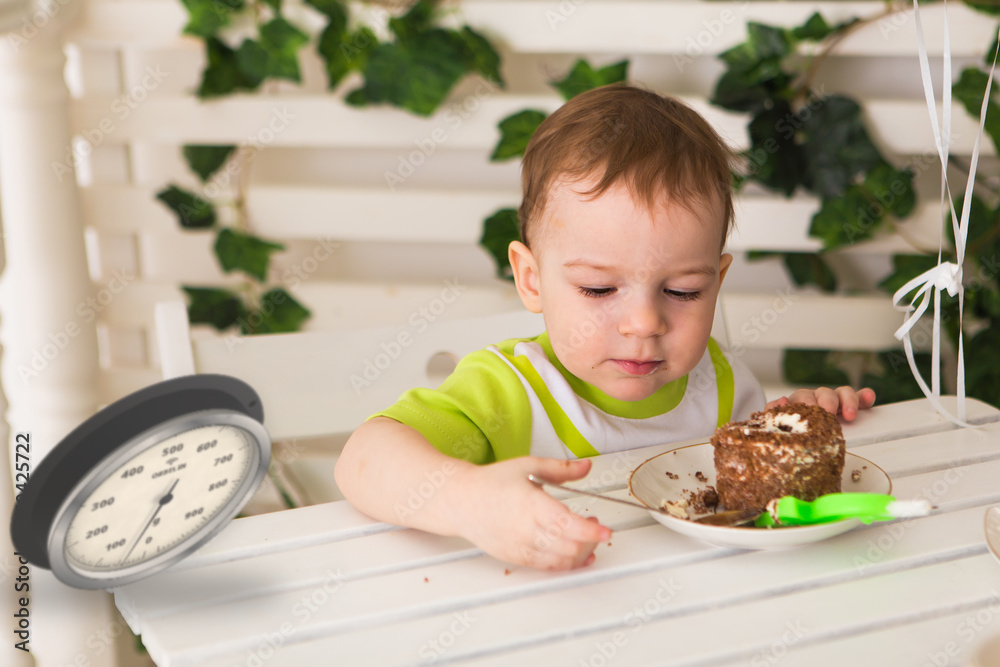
50 g
